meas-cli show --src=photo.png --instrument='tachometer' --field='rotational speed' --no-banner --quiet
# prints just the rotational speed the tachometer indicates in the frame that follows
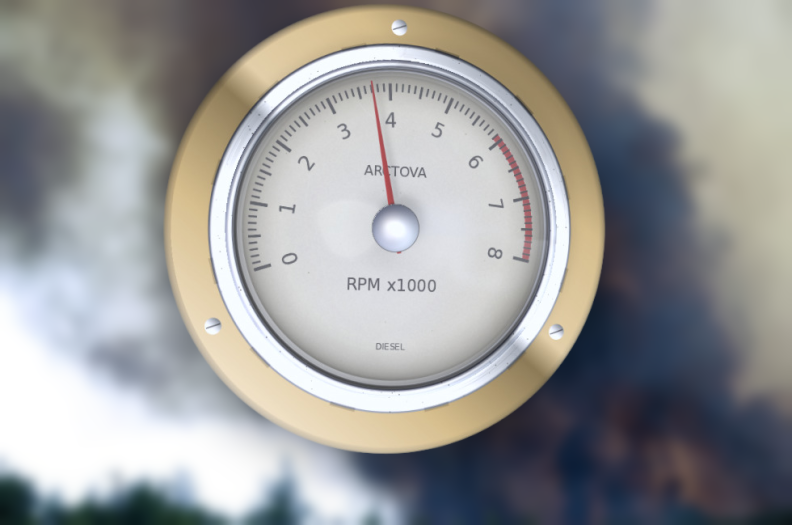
3700 rpm
